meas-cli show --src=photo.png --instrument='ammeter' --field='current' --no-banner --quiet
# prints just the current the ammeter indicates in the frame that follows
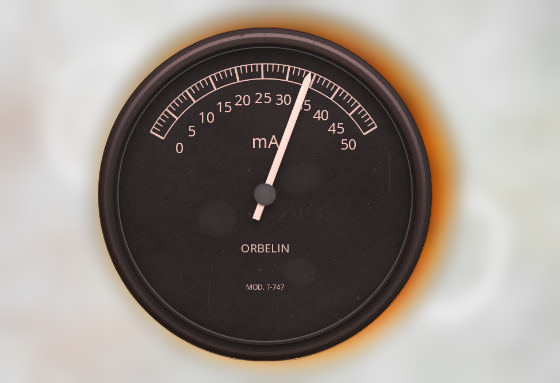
34 mA
